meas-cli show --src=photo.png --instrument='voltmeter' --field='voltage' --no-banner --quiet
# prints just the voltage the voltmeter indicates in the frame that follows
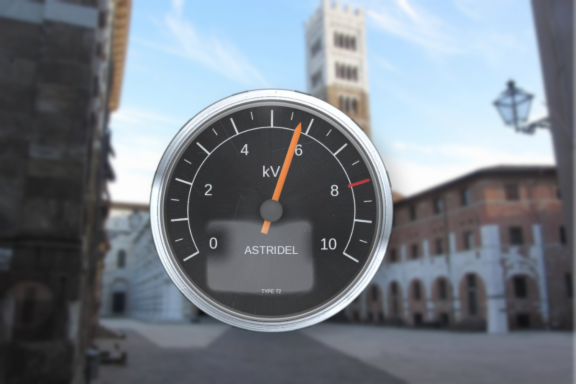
5.75 kV
